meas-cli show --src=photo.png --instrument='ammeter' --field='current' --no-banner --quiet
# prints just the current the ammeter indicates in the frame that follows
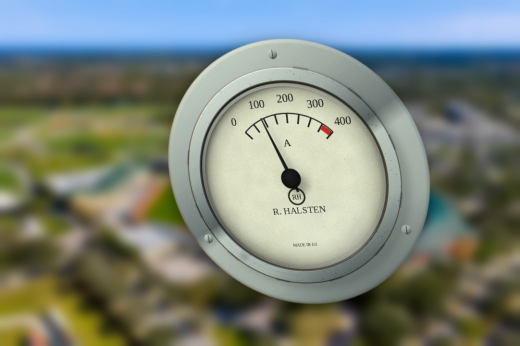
100 A
